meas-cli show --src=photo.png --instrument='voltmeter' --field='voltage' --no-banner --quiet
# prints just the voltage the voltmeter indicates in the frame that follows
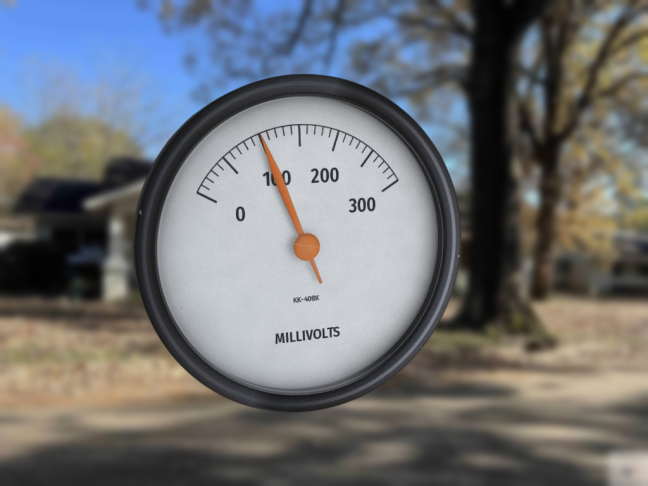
100 mV
